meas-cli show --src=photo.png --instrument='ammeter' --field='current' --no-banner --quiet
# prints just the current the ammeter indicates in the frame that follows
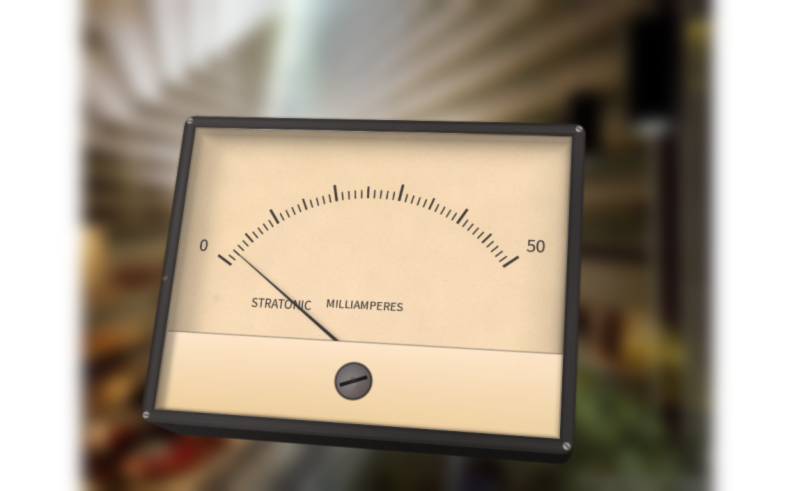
2 mA
